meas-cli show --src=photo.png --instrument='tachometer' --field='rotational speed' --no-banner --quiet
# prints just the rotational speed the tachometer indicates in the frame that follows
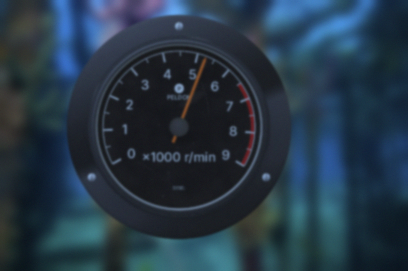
5250 rpm
